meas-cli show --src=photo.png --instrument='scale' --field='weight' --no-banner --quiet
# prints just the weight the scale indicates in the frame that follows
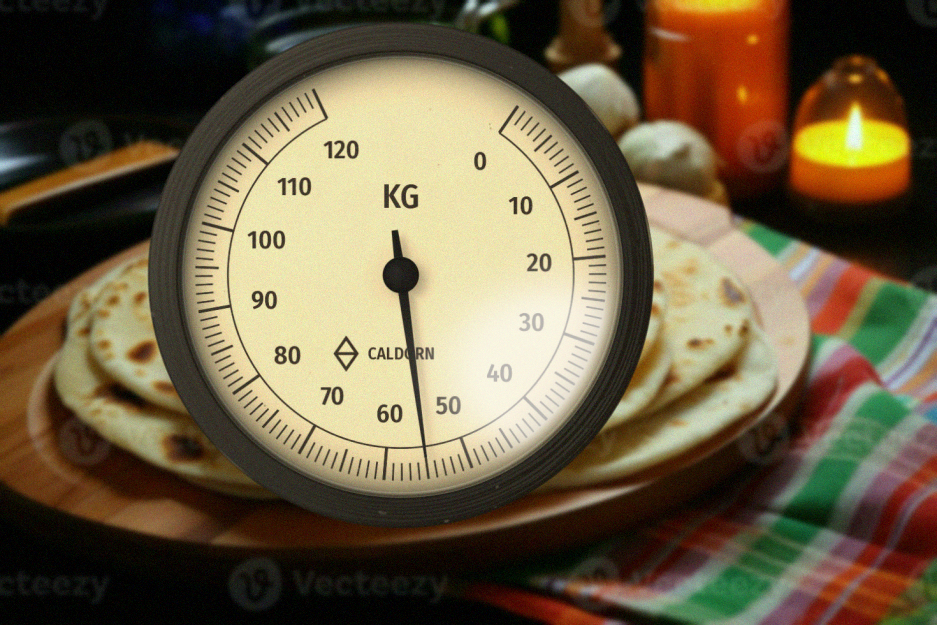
55 kg
